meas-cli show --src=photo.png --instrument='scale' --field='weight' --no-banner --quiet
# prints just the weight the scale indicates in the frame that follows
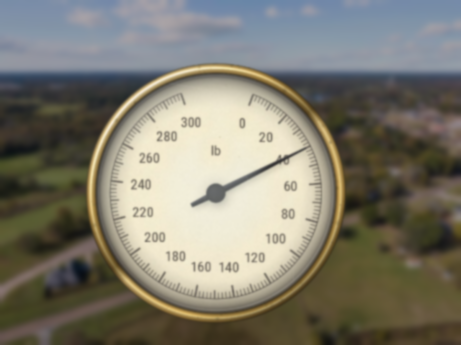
40 lb
